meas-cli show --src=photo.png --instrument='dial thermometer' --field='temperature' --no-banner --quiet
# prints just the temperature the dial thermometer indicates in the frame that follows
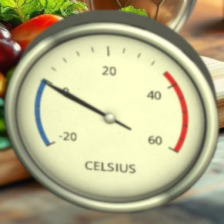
0 °C
